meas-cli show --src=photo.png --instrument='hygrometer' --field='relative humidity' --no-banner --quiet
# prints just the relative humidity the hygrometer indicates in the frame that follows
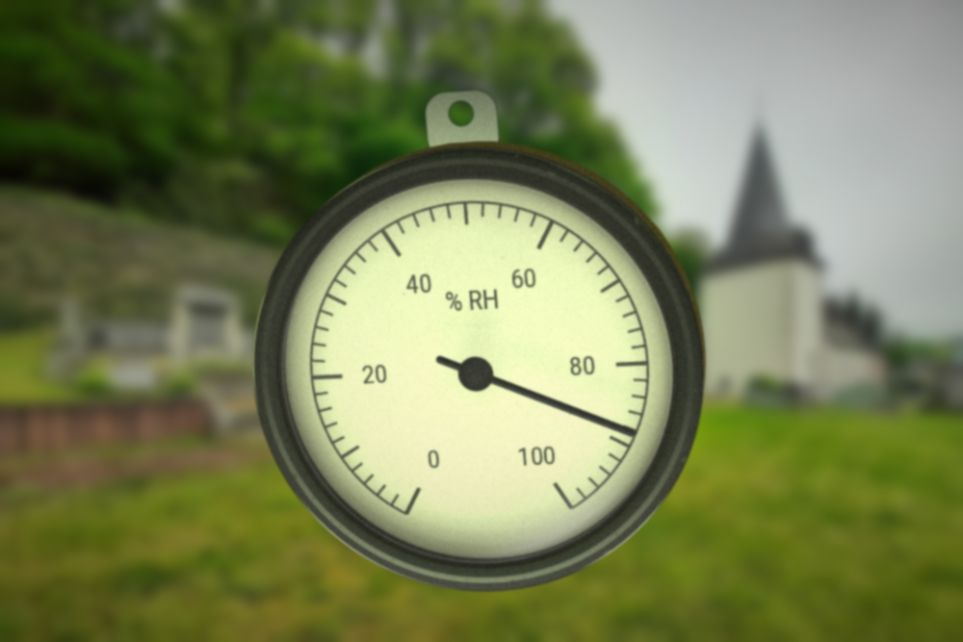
88 %
